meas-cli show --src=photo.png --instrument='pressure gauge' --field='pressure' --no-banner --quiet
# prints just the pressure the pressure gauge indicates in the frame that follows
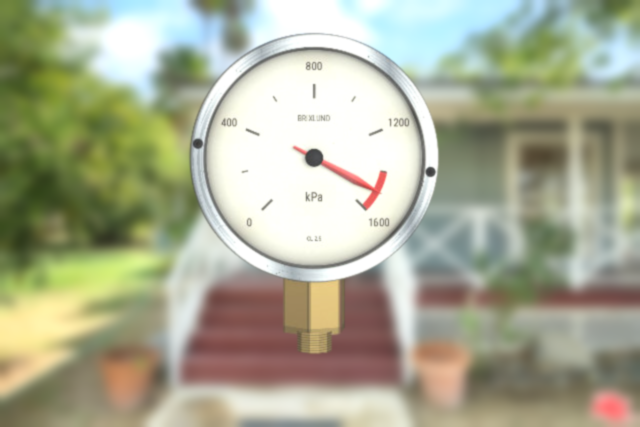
1500 kPa
